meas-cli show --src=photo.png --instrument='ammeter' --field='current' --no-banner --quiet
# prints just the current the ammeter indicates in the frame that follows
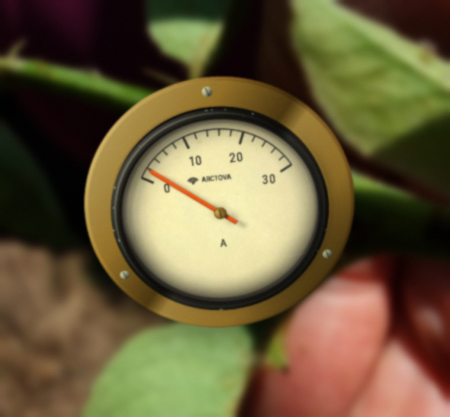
2 A
